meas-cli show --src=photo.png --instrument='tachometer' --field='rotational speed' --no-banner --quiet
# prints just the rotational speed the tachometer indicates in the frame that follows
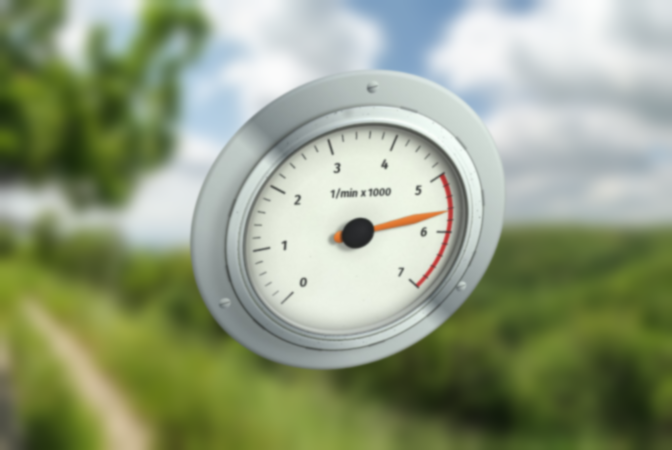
5600 rpm
